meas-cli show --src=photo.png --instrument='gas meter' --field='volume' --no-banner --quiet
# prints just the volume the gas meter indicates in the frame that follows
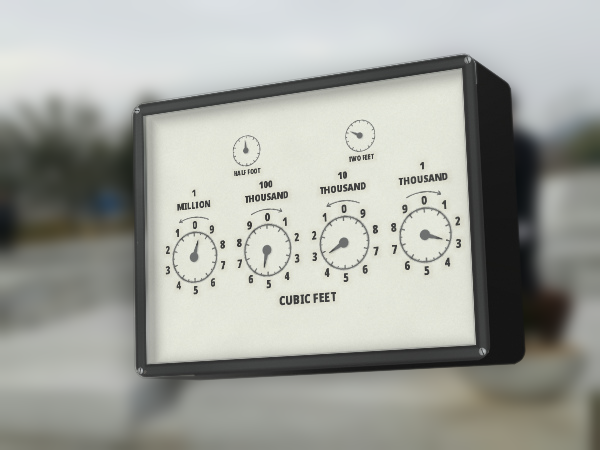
953300 ft³
